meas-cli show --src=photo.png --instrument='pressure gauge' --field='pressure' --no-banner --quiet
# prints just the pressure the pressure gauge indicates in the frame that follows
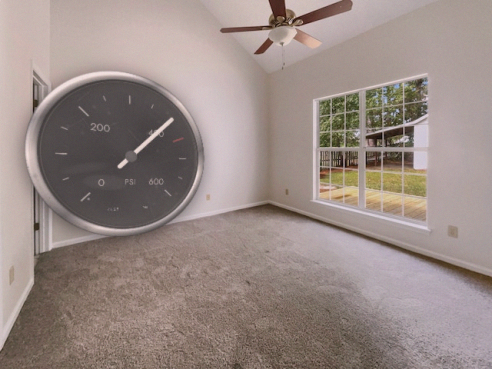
400 psi
